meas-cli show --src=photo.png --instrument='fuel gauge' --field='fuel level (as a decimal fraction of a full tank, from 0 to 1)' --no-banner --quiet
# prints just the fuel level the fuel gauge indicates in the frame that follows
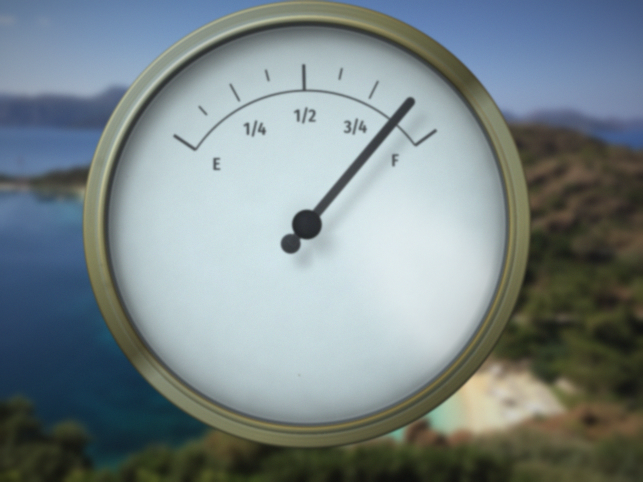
0.875
